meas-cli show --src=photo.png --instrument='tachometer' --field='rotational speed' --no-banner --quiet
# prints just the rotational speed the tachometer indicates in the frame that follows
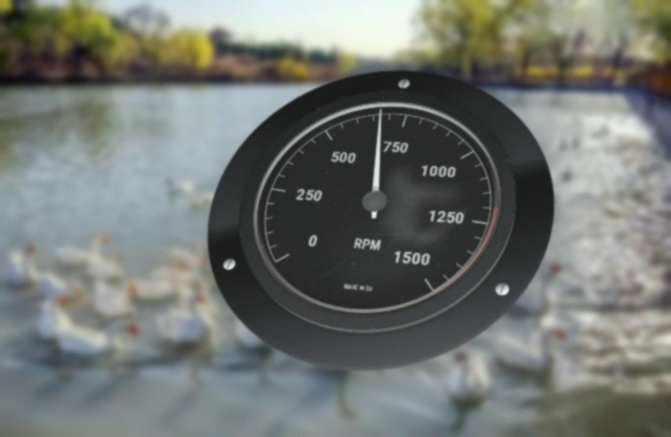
675 rpm
